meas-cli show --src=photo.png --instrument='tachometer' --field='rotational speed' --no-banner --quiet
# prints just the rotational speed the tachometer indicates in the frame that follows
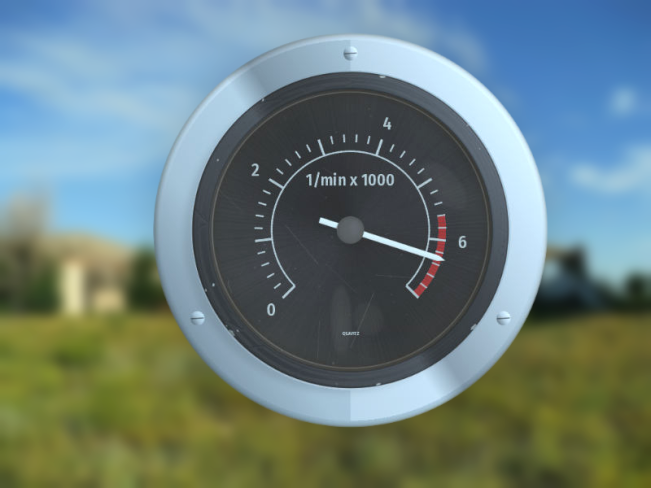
6300 rpm
